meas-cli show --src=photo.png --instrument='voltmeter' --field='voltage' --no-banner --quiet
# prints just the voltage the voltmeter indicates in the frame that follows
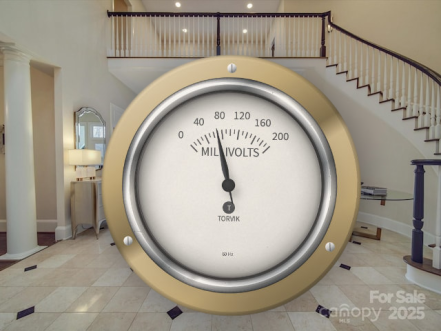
70 mV
